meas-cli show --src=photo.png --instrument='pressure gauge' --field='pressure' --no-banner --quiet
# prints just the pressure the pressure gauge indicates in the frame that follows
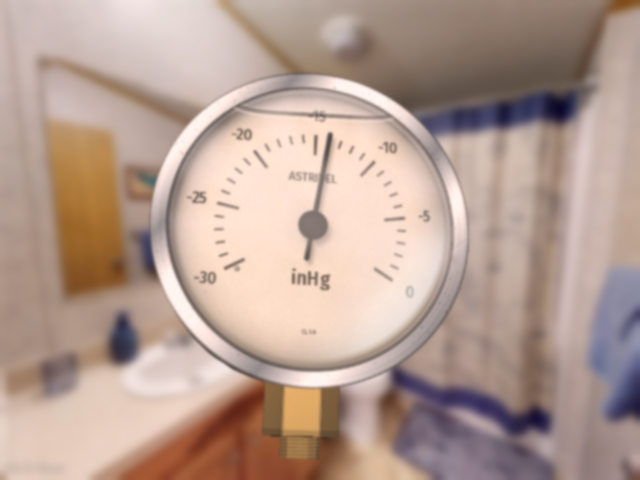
-14 inHg
